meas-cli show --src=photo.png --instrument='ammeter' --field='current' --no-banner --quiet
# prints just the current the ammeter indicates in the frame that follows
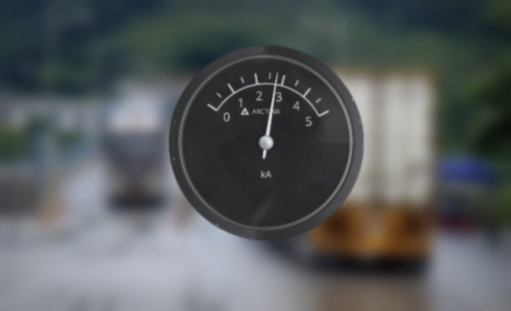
2.75 kA
